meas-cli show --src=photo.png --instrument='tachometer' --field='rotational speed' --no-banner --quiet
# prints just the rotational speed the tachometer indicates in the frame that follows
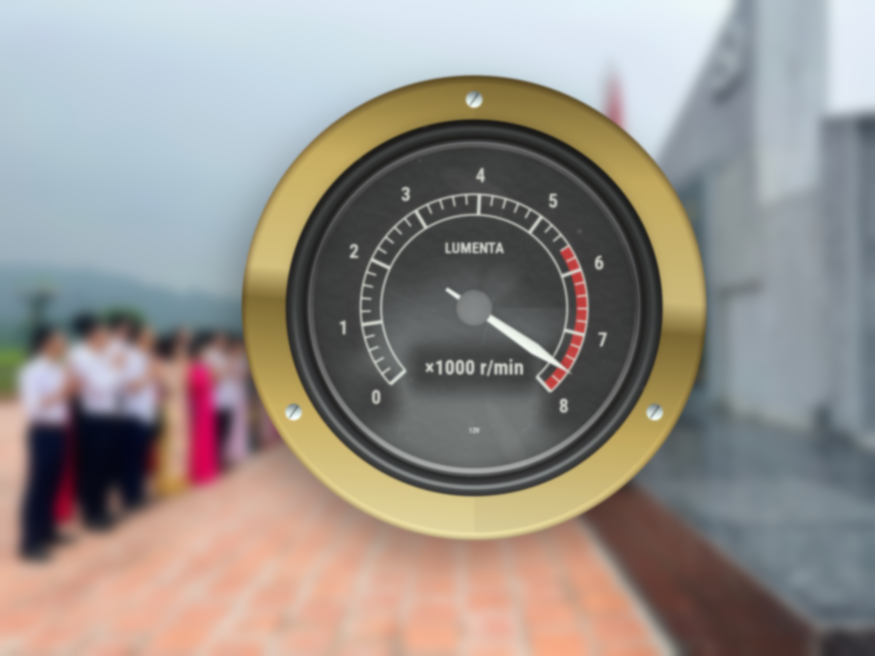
7600 rpm
